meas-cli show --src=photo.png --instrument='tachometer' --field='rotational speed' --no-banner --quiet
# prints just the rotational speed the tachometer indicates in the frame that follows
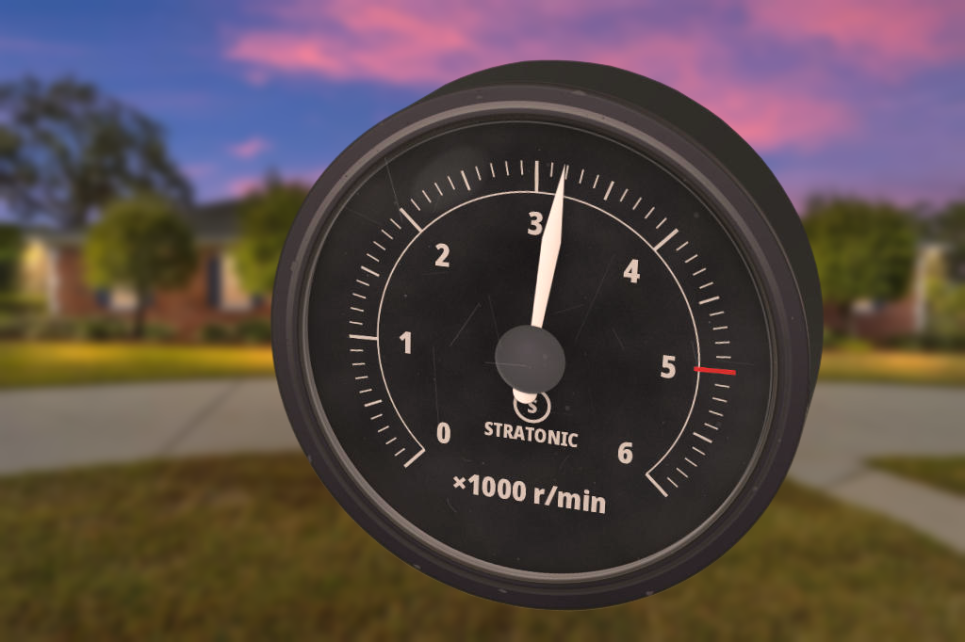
3200 rpm
